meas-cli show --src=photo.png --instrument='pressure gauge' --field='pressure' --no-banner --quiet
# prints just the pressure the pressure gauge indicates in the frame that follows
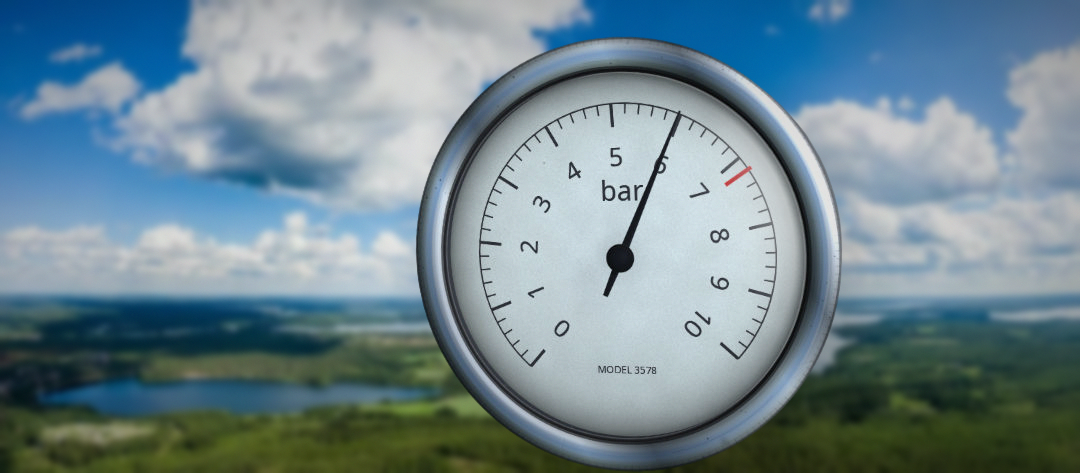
6 bar
